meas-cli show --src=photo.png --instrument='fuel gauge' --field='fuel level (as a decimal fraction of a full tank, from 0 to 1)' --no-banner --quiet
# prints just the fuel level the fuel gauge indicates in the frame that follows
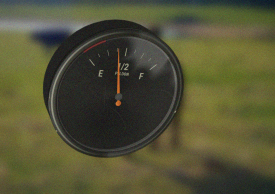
0.375
